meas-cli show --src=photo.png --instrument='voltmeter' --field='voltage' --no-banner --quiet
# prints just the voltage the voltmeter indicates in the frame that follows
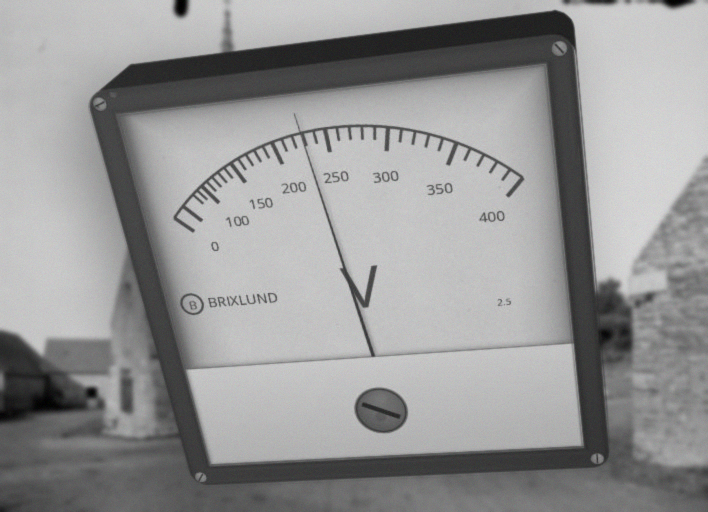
230 V
